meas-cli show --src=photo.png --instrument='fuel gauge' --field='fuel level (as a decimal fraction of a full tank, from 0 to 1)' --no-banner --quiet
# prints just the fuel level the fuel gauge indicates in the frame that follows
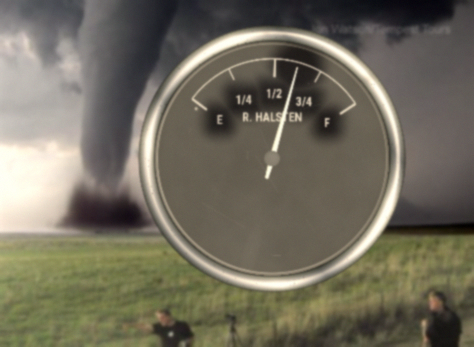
0.625
